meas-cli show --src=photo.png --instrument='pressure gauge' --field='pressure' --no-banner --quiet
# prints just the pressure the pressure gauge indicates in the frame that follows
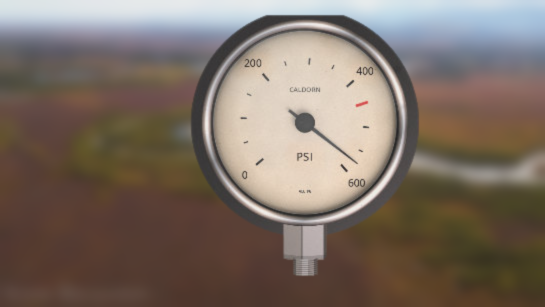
575 psi
